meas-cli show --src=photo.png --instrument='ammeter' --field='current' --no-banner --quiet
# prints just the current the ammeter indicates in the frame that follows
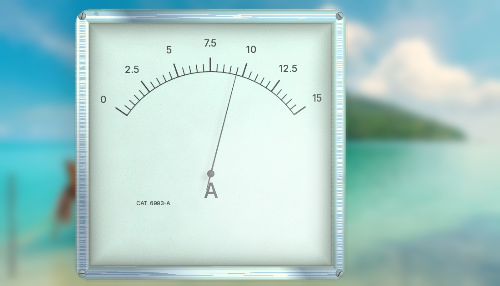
9.5 A
